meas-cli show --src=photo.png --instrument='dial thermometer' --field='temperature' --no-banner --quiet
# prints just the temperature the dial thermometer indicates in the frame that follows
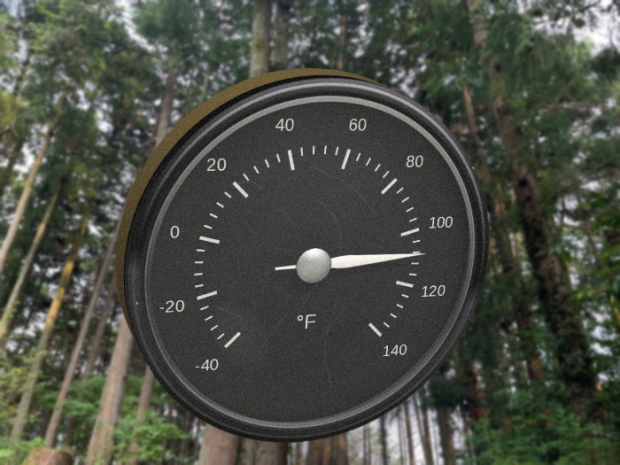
108 °F
